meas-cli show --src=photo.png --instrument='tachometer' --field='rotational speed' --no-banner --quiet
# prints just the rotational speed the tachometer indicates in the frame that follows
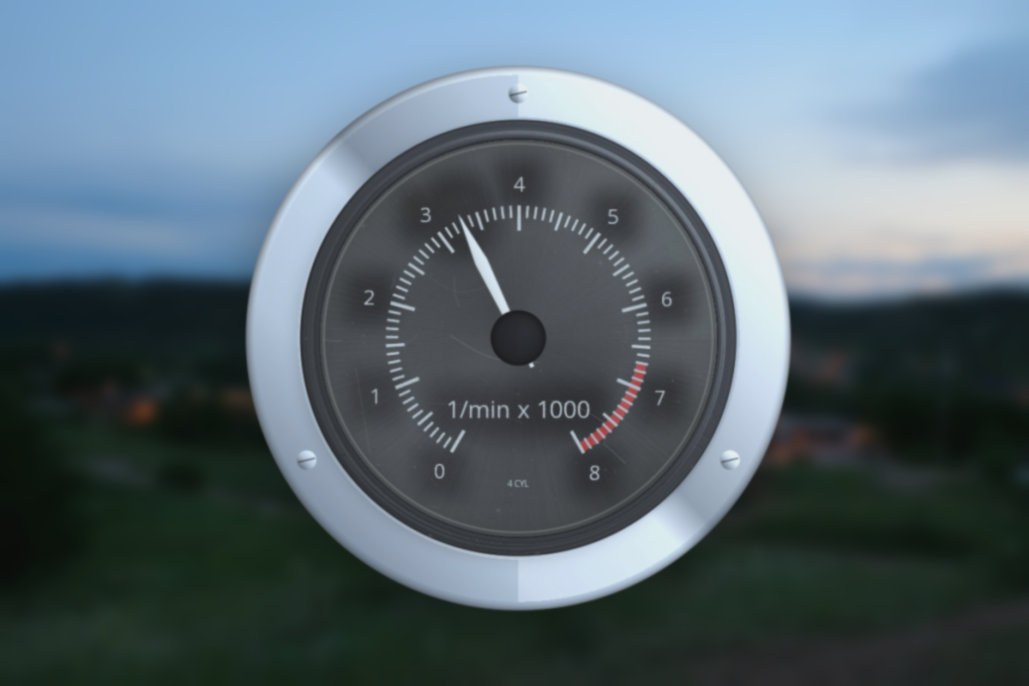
3300 rpm
